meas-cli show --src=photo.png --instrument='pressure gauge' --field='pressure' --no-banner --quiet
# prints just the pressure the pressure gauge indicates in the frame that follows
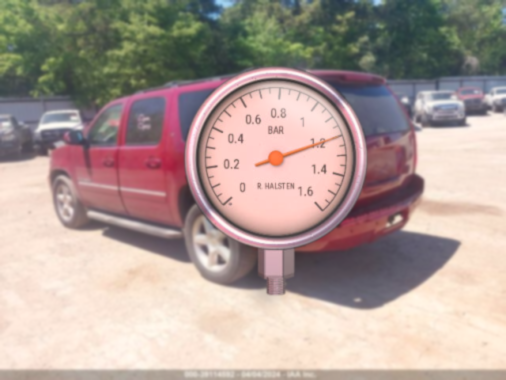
1.2 bar
